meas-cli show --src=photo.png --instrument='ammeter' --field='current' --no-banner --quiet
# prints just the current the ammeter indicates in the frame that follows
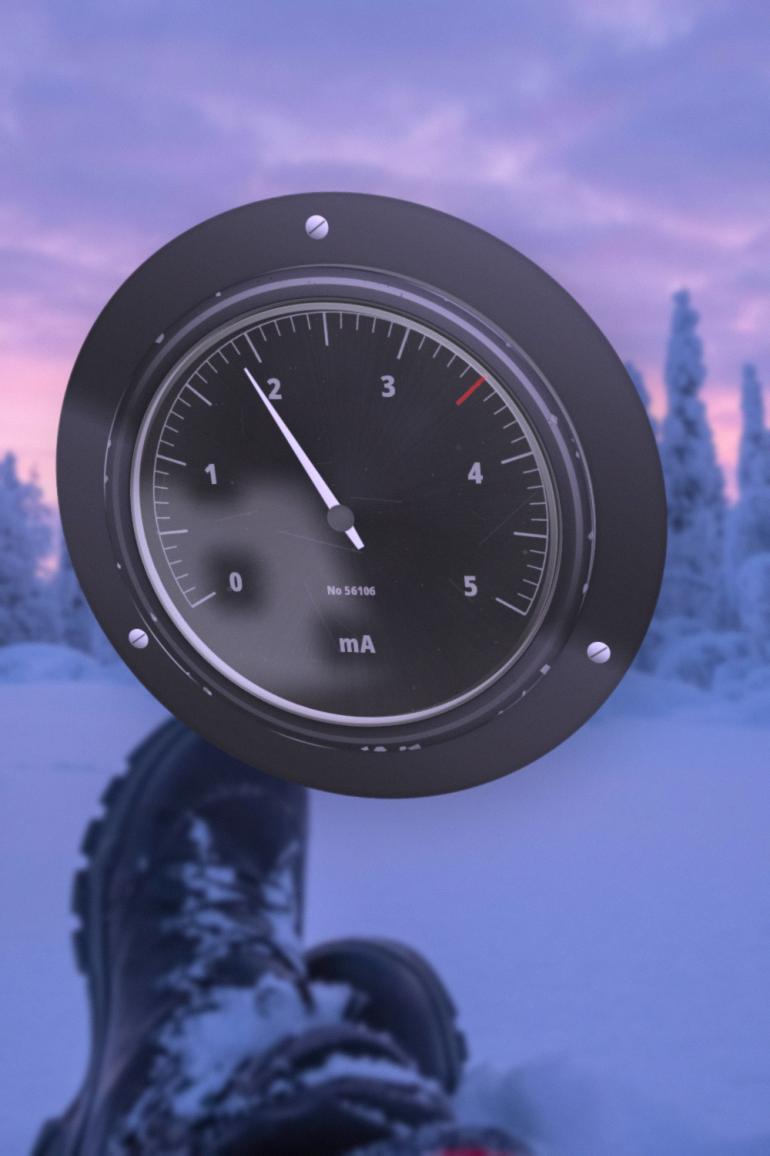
1.9 mA
